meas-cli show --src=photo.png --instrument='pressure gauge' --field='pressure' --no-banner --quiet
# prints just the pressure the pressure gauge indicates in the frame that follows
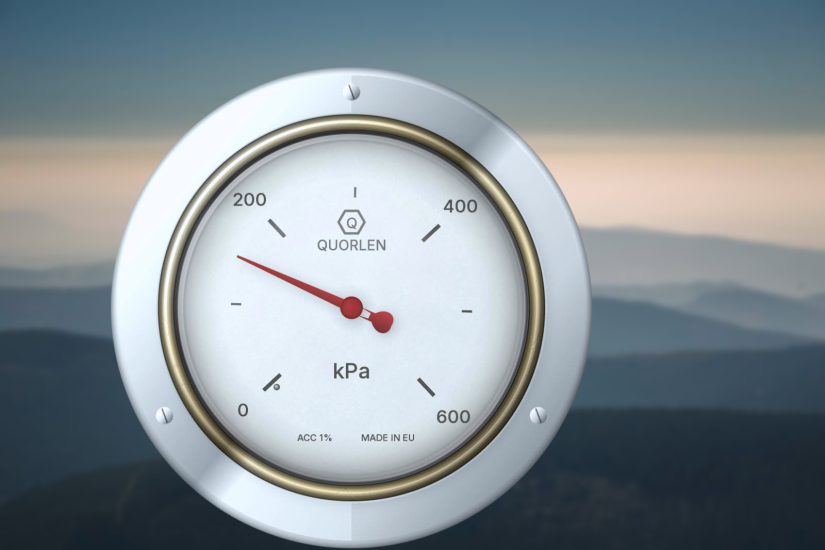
150 kPa
